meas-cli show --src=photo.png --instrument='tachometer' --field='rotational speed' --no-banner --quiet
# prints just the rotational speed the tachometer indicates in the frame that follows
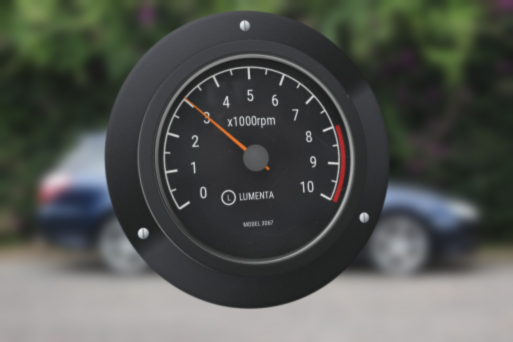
3000 rpm
